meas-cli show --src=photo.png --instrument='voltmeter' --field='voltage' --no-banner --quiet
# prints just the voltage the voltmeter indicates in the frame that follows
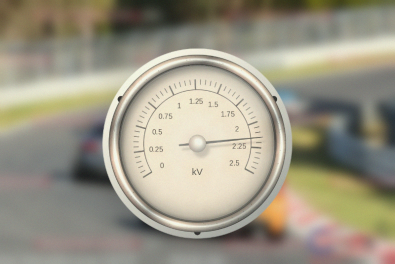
2.15 kV
